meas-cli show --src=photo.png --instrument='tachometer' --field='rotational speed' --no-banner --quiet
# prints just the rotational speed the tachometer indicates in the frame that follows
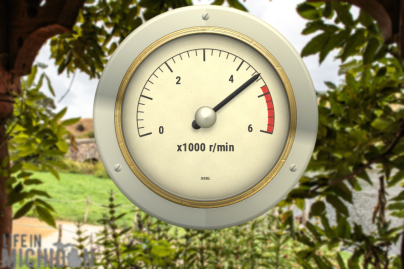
4500 rpm
